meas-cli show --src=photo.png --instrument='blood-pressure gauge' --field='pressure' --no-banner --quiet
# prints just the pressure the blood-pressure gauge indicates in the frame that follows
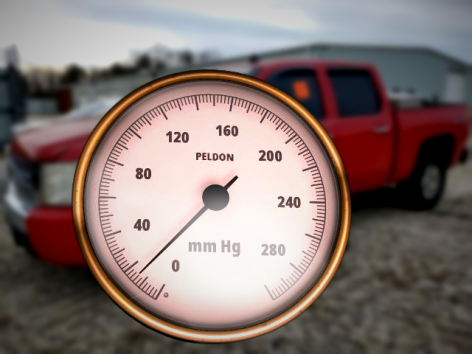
14 mmHg
